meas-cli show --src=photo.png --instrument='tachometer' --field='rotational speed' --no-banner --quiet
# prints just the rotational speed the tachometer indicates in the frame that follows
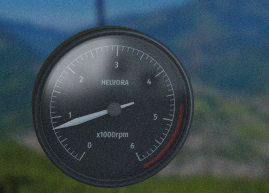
800 rpm
